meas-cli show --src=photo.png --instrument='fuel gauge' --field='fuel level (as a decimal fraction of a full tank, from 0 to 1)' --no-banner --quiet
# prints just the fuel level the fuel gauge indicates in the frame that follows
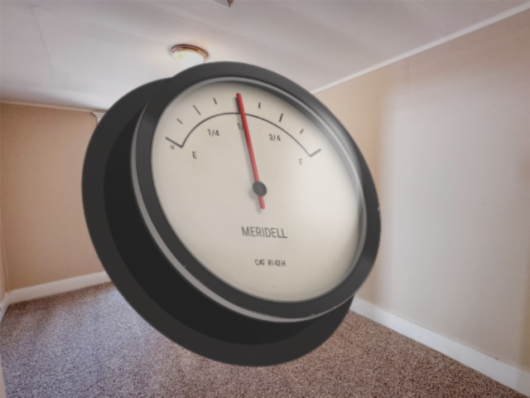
0.5
